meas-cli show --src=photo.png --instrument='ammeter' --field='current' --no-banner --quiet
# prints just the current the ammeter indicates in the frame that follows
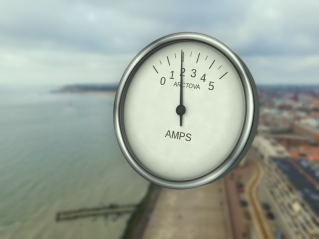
2 A
